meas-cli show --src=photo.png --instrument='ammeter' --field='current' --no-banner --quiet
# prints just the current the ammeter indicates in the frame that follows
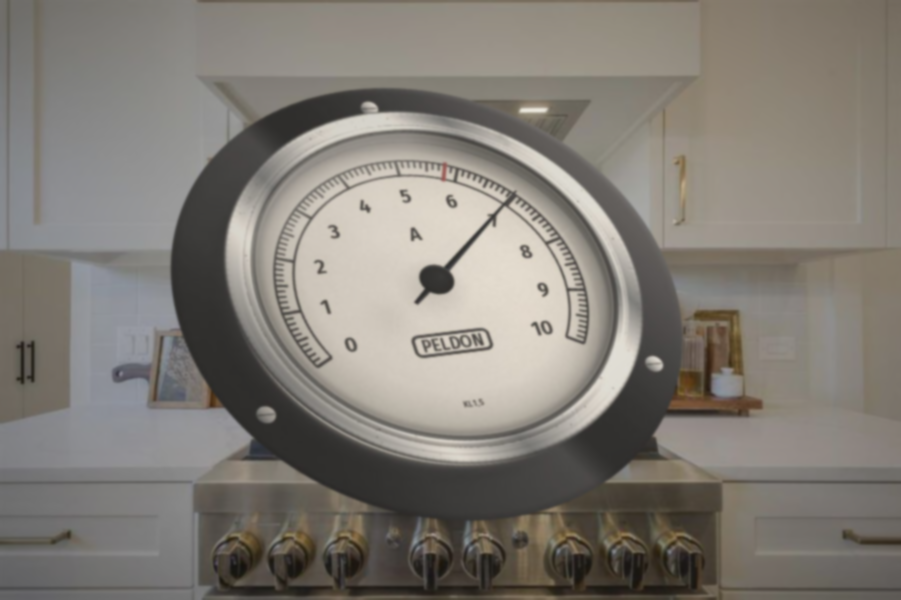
7 A
